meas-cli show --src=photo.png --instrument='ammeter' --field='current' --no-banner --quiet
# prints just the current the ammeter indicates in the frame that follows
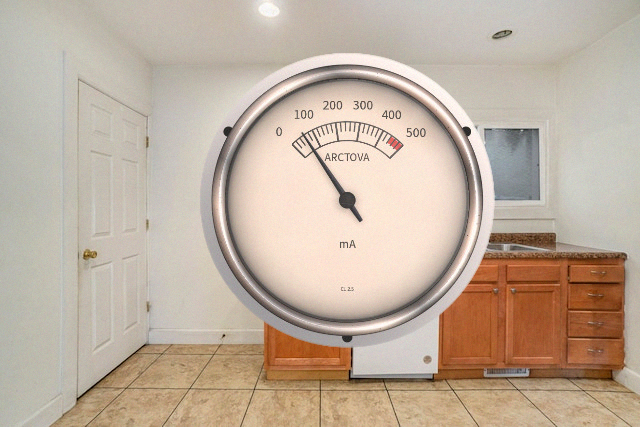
60 mA
